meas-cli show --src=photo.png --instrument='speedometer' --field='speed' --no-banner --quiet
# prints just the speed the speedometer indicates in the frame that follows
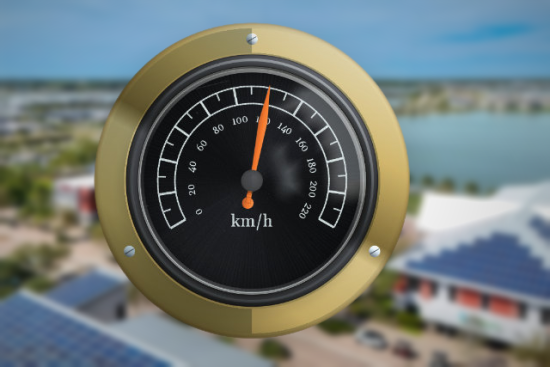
120 km/h
